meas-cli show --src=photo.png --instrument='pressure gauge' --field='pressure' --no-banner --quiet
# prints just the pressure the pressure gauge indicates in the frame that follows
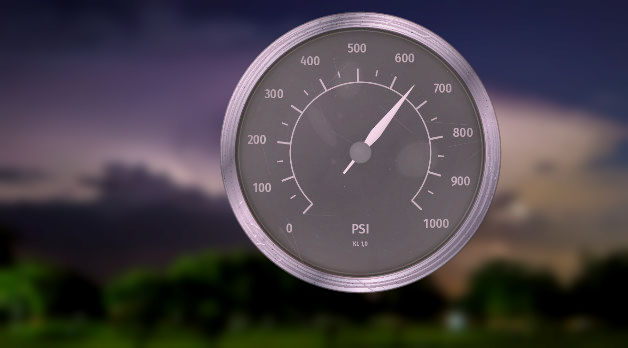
650 psi
